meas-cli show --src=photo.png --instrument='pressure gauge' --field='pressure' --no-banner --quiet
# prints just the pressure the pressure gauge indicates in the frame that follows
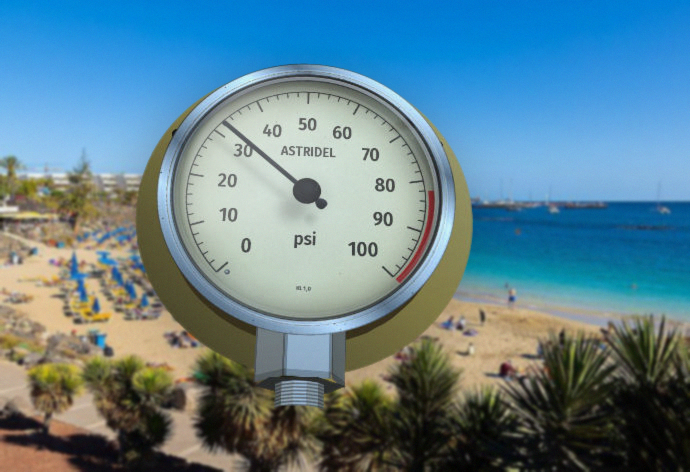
32 psi
